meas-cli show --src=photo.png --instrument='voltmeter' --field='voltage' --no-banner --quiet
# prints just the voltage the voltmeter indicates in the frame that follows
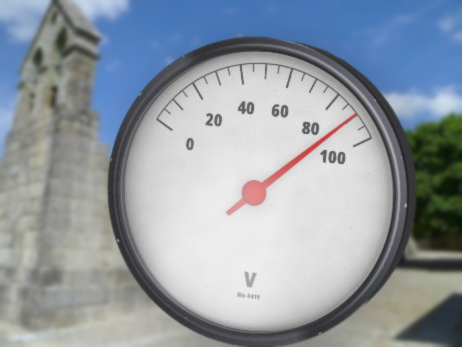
90 V
